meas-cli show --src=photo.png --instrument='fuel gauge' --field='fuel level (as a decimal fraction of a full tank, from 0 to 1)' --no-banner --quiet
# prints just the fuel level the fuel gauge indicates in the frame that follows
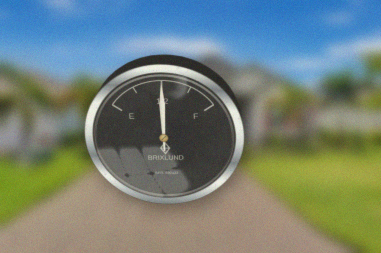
0.5
